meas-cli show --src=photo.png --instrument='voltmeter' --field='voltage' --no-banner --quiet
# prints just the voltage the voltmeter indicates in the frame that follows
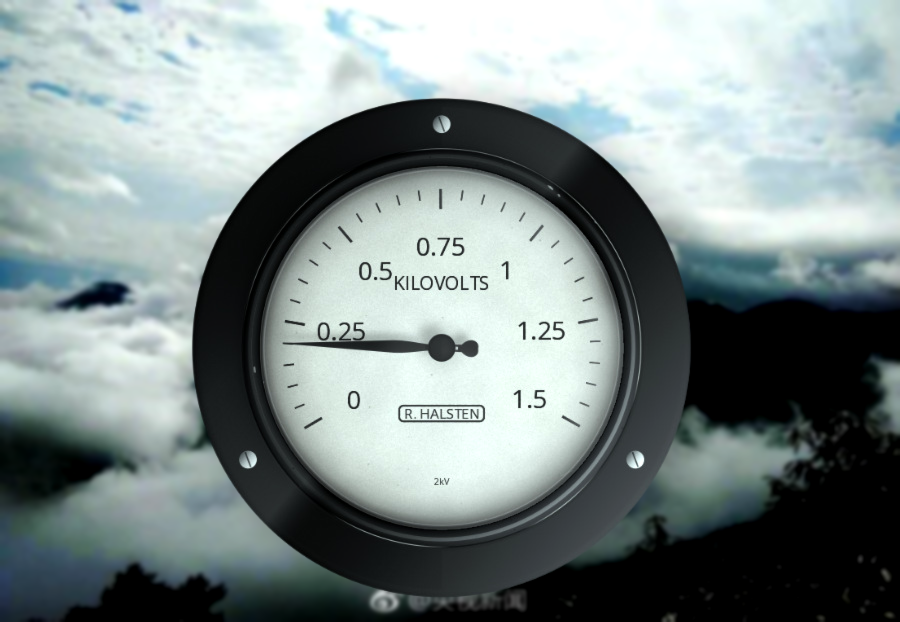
0.2 kV
